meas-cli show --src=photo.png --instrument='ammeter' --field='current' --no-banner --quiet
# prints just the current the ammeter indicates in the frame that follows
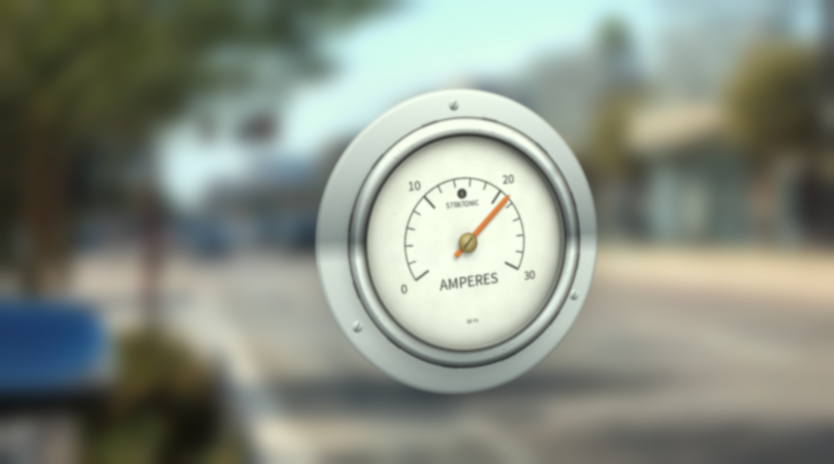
21 A
